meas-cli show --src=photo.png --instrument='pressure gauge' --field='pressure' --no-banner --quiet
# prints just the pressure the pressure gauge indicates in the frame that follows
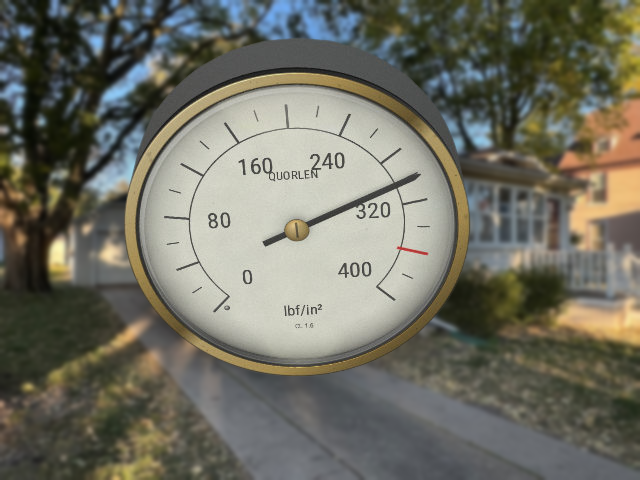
300 psi
